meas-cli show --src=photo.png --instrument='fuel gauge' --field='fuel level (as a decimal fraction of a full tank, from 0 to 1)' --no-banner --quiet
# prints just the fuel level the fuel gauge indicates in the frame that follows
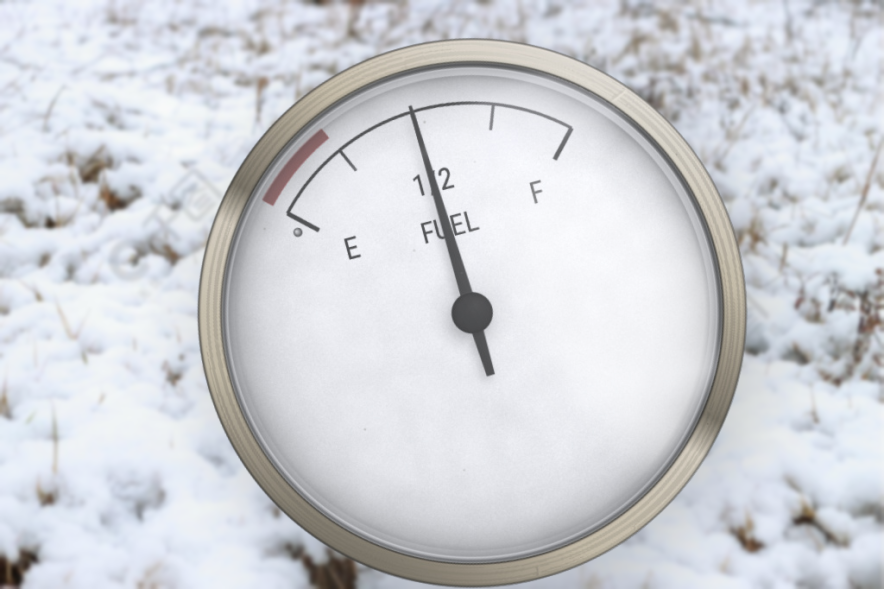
0.5
